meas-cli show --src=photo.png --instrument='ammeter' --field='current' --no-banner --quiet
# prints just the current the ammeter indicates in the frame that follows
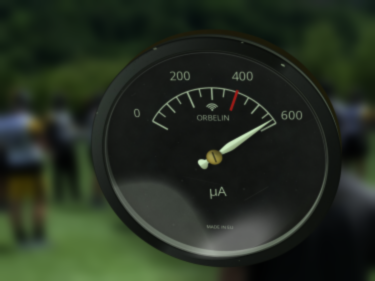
575 µA
